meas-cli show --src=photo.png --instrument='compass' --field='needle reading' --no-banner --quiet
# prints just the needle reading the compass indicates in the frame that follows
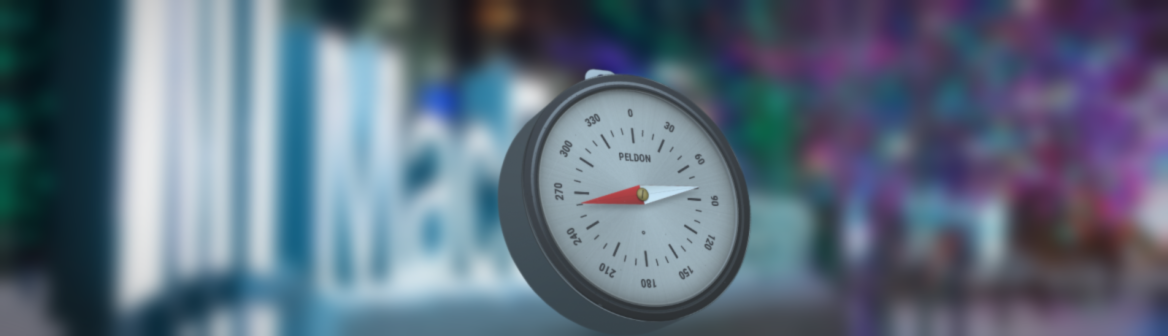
260 °
